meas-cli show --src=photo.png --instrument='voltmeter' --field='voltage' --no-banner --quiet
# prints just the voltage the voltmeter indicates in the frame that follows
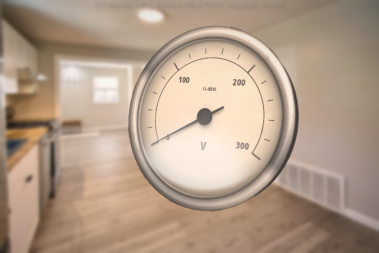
0 V
